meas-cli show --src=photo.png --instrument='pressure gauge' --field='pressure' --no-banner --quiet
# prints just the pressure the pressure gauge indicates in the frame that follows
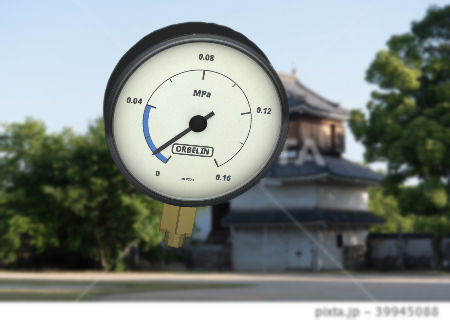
0.01 MPa
